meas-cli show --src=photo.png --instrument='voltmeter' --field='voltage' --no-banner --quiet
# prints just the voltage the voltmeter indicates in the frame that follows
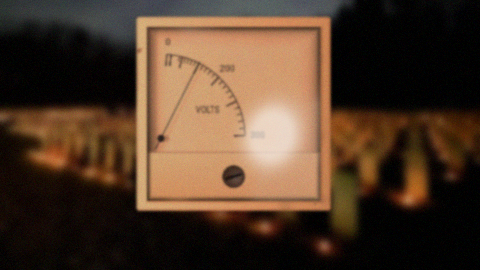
150 V
